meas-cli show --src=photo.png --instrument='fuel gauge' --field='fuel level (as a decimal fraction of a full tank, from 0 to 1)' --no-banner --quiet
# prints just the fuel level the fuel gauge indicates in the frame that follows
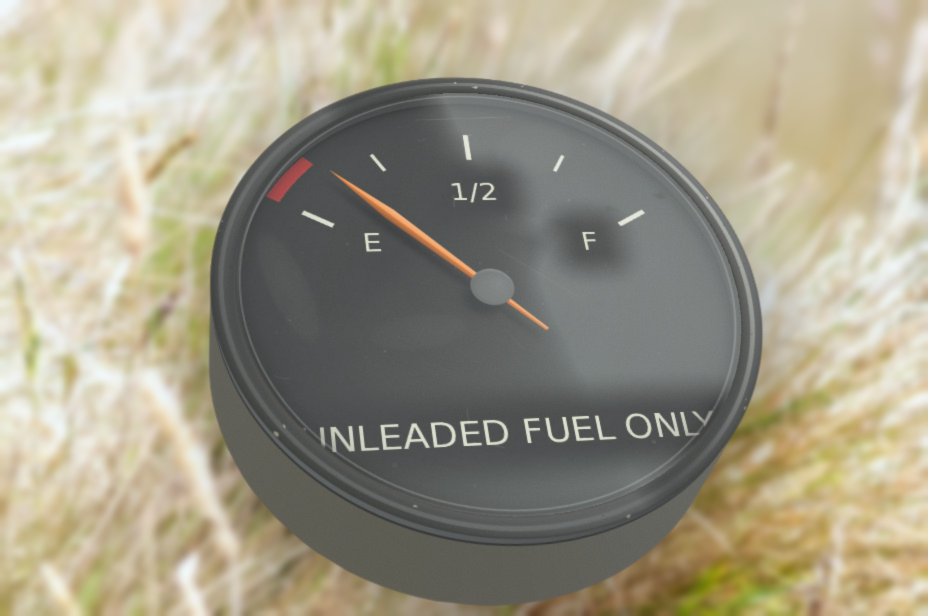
0.125
